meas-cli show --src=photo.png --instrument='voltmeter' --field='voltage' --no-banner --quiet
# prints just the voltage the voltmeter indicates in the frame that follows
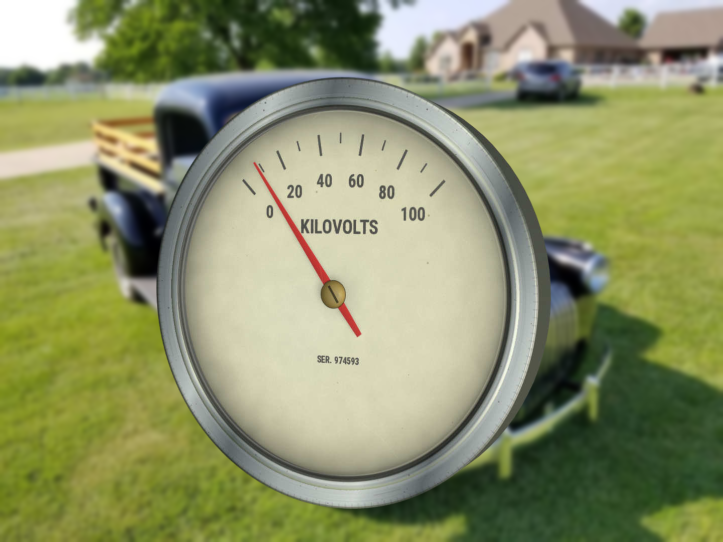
10 kV
